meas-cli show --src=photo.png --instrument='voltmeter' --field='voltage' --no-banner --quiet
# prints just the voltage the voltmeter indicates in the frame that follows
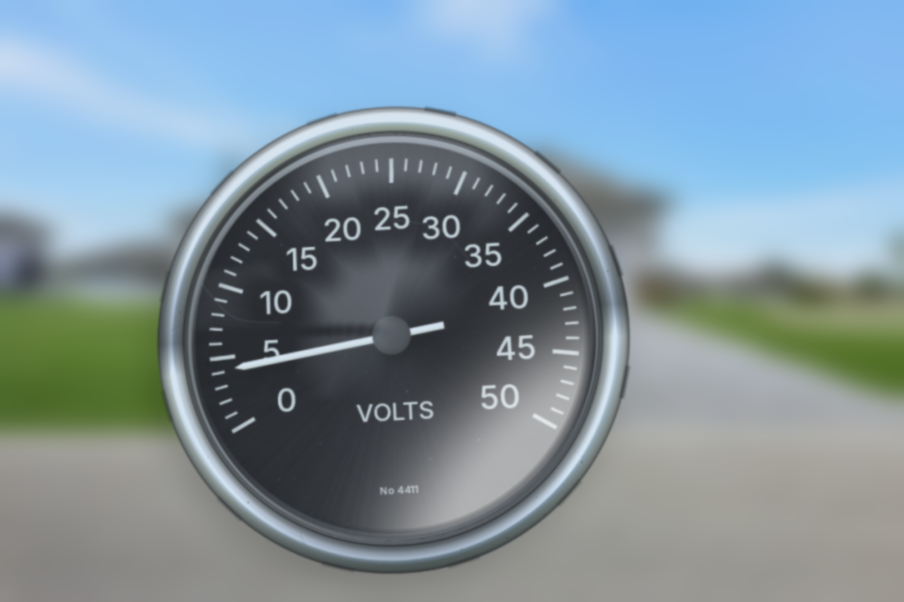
4 V
